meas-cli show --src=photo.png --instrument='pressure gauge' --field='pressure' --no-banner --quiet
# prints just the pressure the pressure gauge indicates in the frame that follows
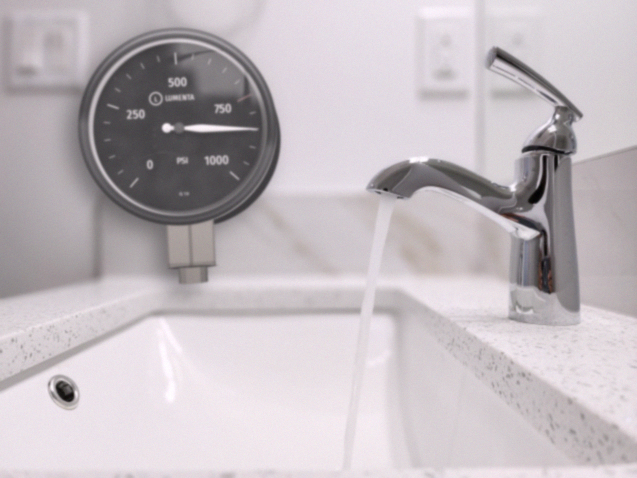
850 psi
